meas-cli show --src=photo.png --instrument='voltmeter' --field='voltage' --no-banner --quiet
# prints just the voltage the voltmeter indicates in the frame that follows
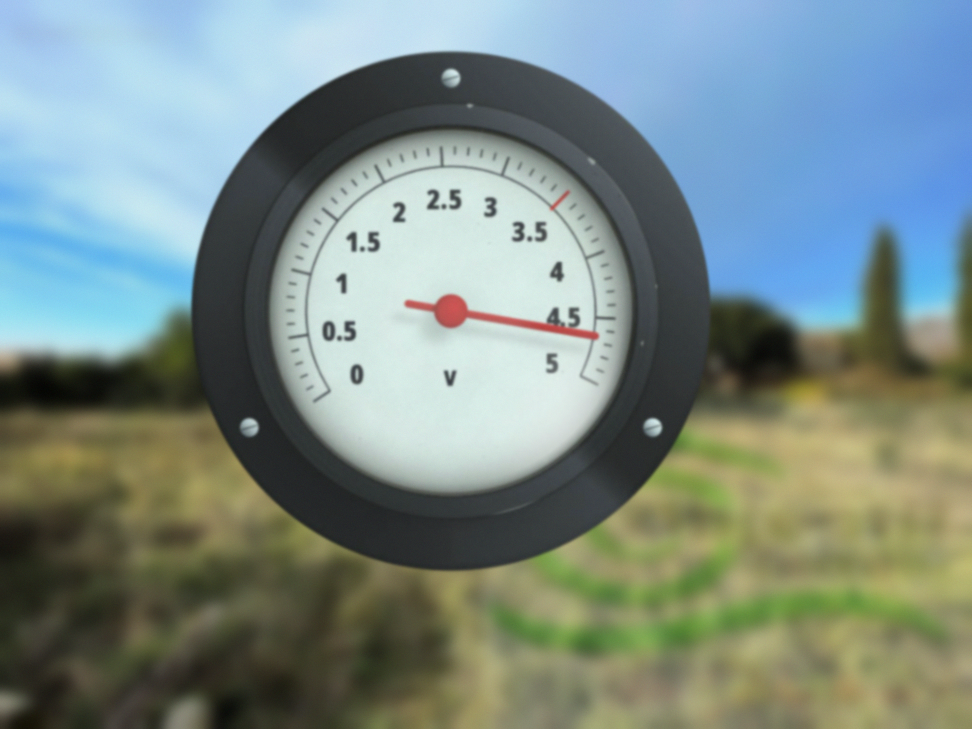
4.65 V
